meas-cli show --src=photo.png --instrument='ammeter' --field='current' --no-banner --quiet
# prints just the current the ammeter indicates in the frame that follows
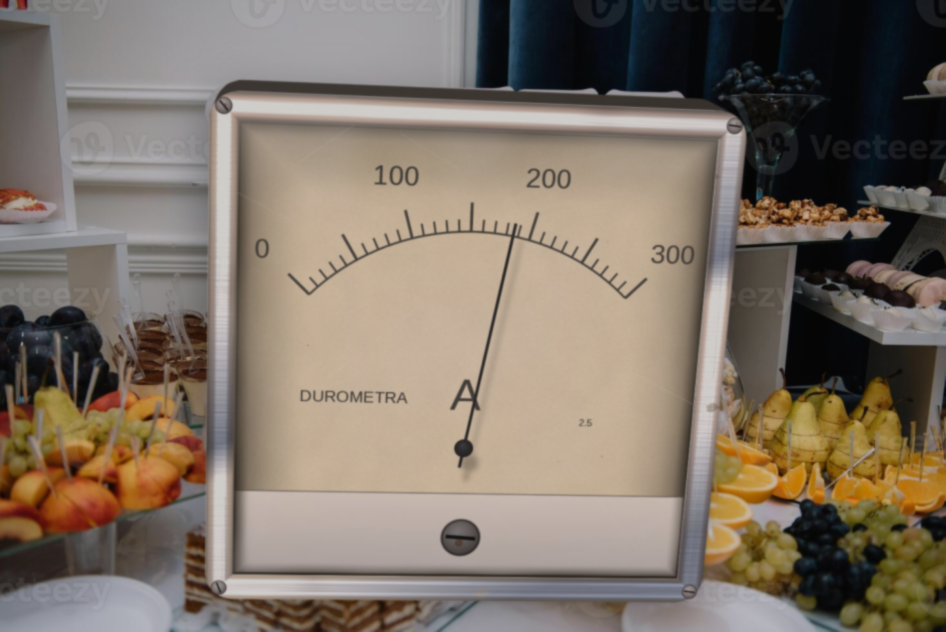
185 A
